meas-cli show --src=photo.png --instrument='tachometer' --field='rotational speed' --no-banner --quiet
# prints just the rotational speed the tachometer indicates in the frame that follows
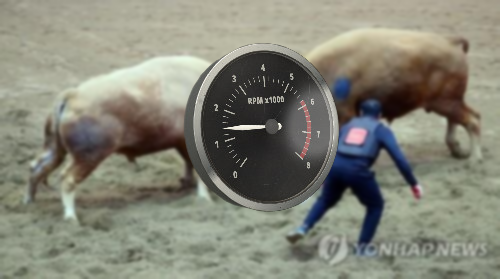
1400 rpm
